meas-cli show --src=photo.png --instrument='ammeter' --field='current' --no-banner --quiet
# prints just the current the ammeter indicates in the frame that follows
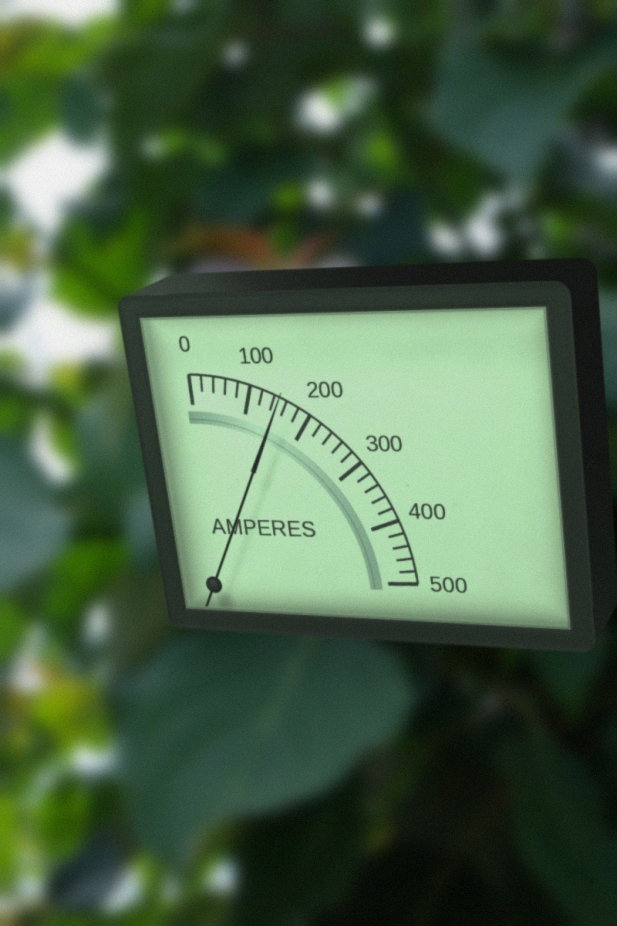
150 A
